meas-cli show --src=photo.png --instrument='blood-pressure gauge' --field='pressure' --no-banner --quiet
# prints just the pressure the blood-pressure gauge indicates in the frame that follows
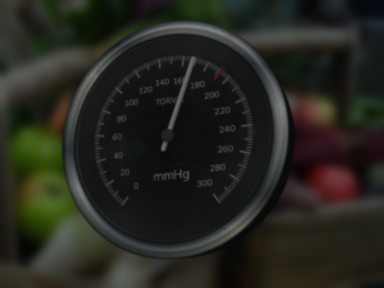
170 mmHg
